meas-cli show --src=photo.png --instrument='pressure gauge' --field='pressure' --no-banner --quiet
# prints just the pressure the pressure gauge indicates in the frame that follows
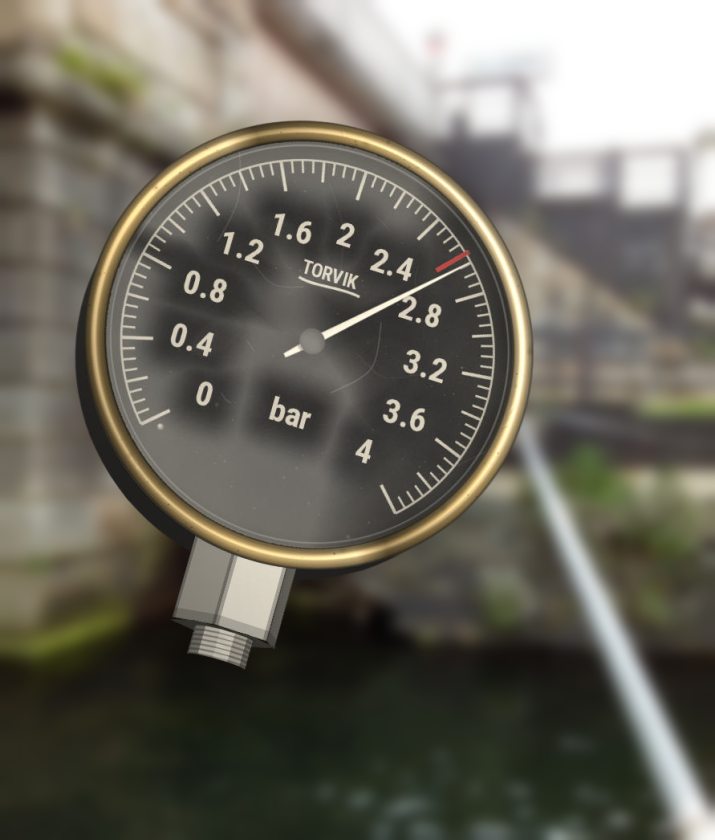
2.65 bar
